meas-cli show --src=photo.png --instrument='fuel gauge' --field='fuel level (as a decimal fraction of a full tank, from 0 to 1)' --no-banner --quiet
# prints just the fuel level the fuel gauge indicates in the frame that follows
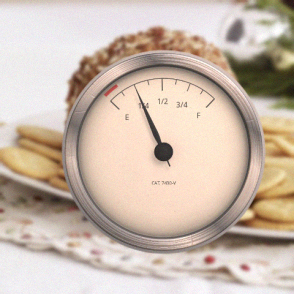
0.25
